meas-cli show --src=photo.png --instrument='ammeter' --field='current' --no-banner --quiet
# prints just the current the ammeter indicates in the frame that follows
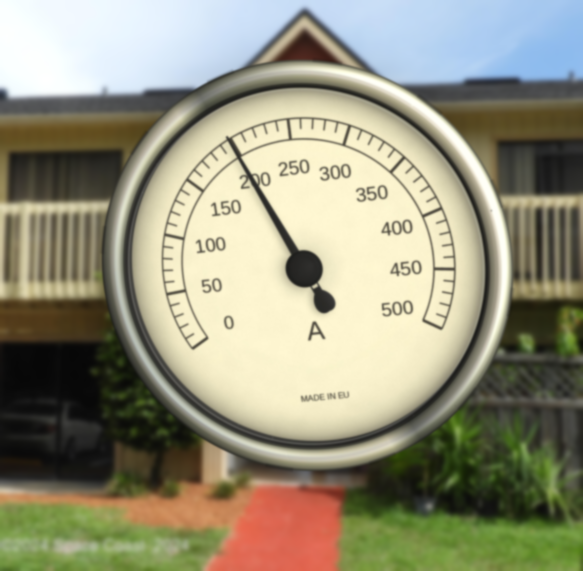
200 A
